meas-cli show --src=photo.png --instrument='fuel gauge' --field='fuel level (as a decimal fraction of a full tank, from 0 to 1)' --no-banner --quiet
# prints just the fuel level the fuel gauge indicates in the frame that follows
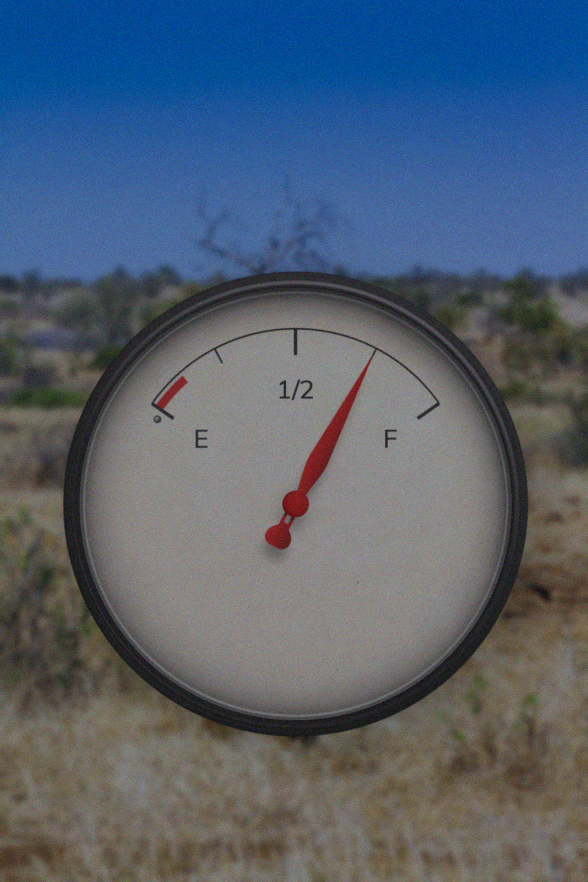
0.75
